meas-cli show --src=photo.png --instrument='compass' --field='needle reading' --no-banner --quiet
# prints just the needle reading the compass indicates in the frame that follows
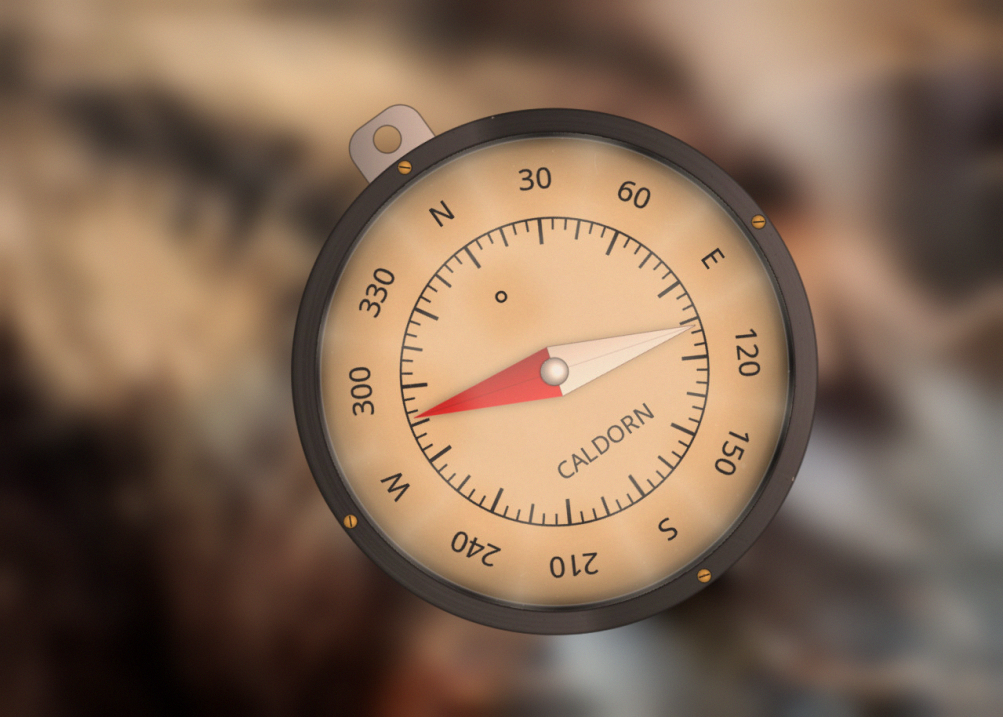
287.5 °
